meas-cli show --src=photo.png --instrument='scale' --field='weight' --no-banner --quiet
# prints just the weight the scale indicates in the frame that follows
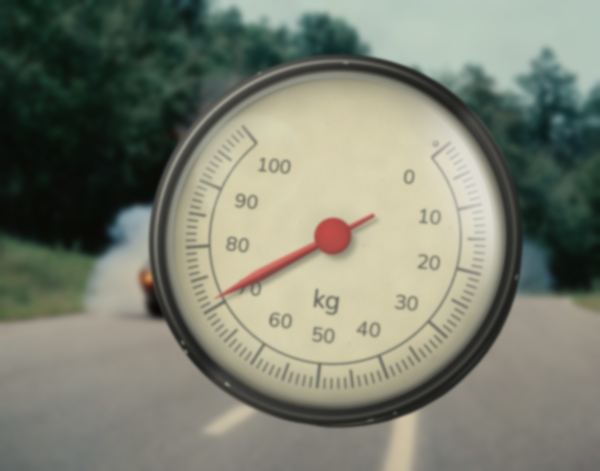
71 kg
